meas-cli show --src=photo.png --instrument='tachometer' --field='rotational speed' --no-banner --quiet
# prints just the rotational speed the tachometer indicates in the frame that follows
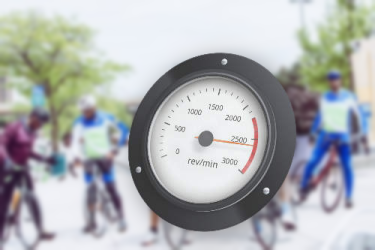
2600 rpm
